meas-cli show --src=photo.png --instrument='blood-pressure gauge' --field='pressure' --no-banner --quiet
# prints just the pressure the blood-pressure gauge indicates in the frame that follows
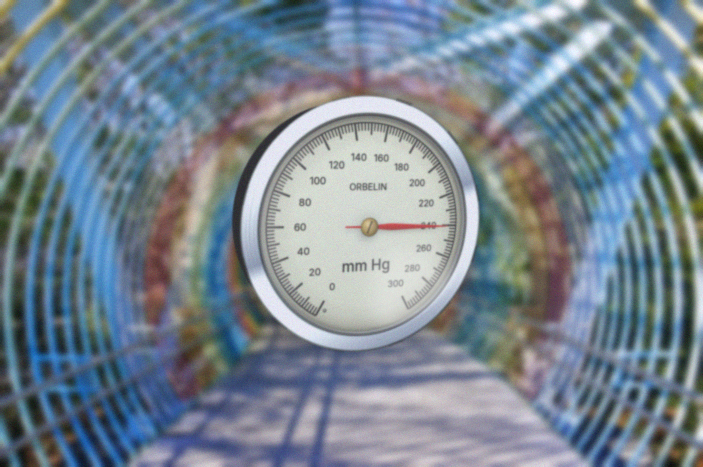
240 mmHg
